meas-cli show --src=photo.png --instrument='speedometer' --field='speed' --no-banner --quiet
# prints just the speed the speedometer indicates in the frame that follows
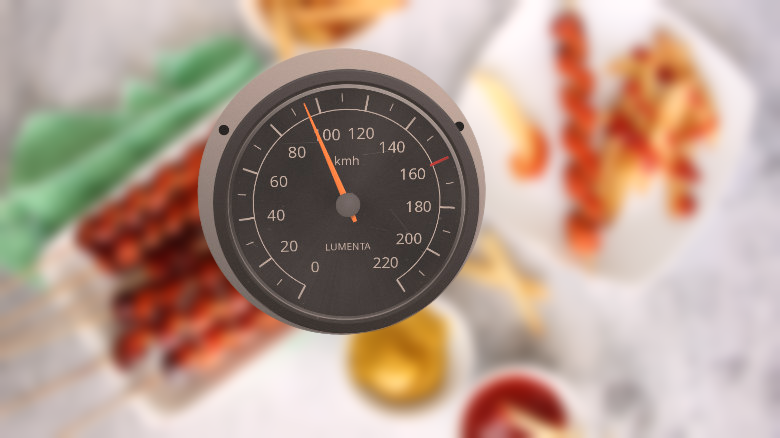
95 km/h
